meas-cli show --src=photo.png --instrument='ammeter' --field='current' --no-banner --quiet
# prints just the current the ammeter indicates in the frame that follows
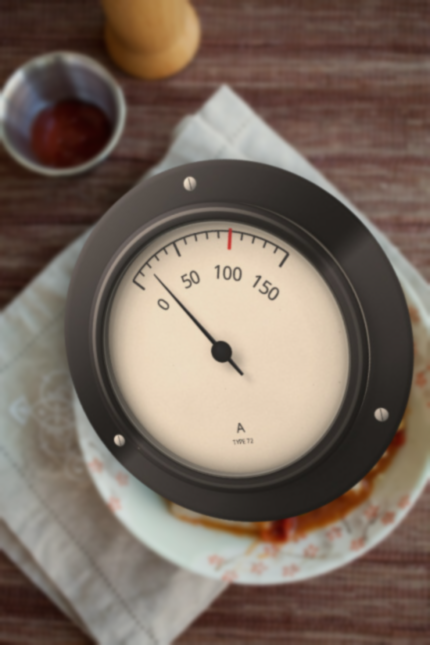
20 A
